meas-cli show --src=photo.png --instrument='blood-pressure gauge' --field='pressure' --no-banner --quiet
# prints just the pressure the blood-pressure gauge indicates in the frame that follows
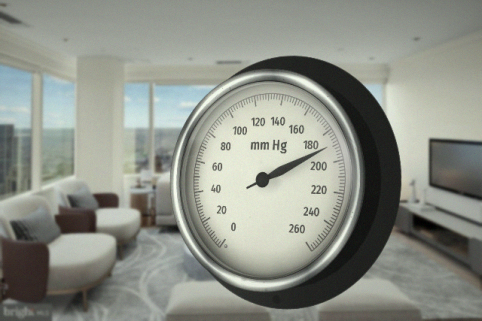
190 mmHg
